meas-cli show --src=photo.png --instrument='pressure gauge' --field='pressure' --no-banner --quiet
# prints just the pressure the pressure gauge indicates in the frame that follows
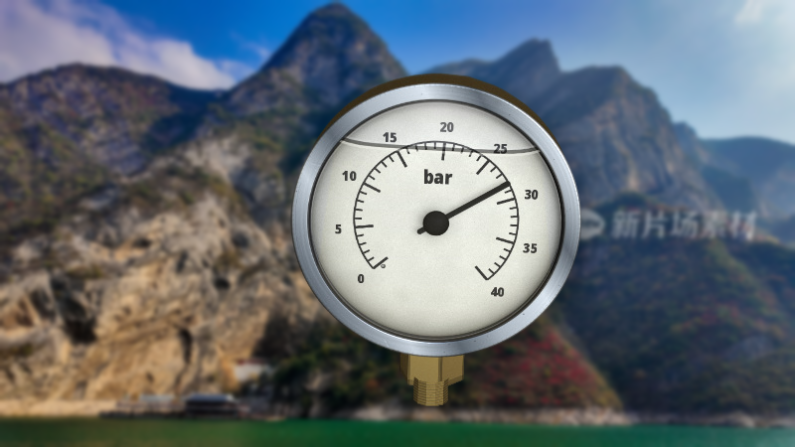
28 bar
